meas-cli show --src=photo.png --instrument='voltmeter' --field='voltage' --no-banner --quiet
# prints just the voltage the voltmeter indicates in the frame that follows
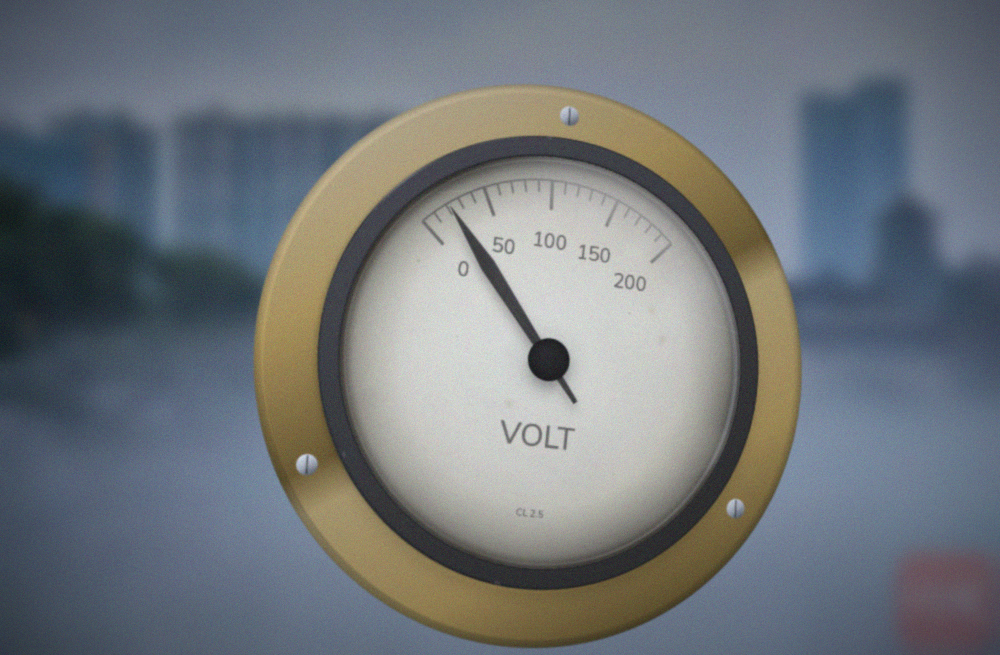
20 V
